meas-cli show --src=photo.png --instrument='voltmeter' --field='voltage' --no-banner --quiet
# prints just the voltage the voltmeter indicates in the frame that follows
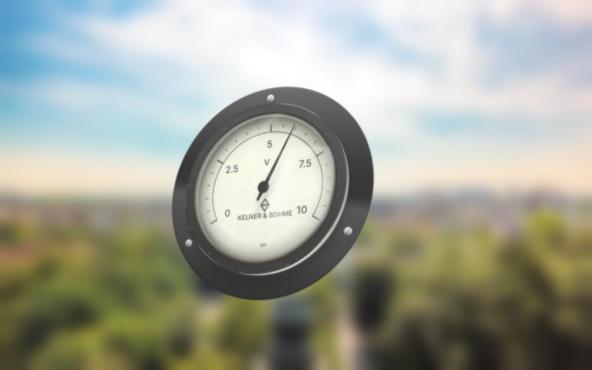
6 V
